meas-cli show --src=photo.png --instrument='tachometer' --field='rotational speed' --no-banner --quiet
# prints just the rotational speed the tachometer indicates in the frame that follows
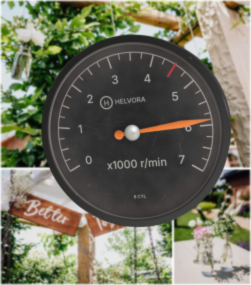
5875 rpm
